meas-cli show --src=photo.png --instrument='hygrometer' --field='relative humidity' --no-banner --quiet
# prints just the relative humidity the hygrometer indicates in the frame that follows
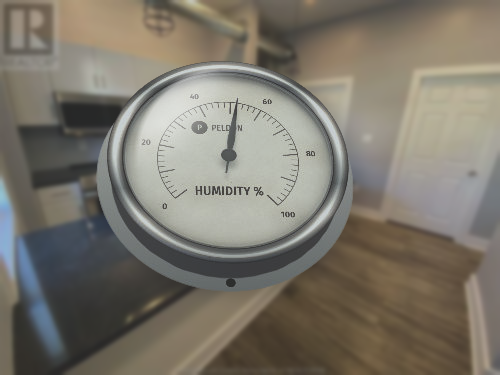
52 %
